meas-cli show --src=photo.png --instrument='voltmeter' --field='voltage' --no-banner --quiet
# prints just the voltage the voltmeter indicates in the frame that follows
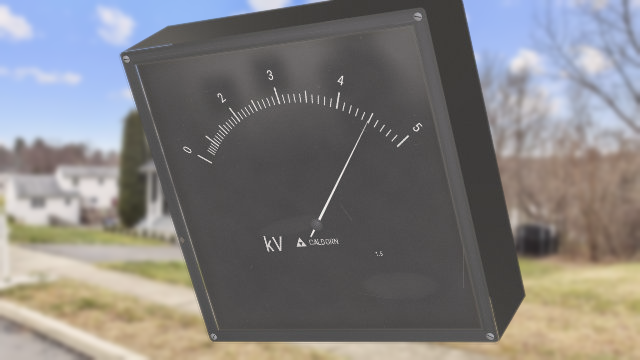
4.5 kV
